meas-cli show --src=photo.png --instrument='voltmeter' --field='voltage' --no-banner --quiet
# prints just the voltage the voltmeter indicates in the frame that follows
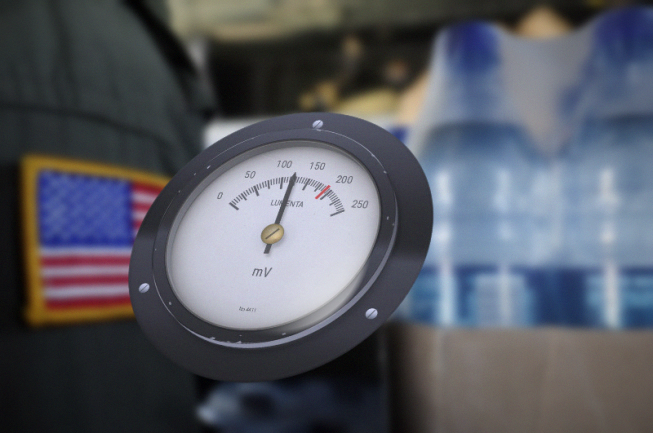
125 mV
